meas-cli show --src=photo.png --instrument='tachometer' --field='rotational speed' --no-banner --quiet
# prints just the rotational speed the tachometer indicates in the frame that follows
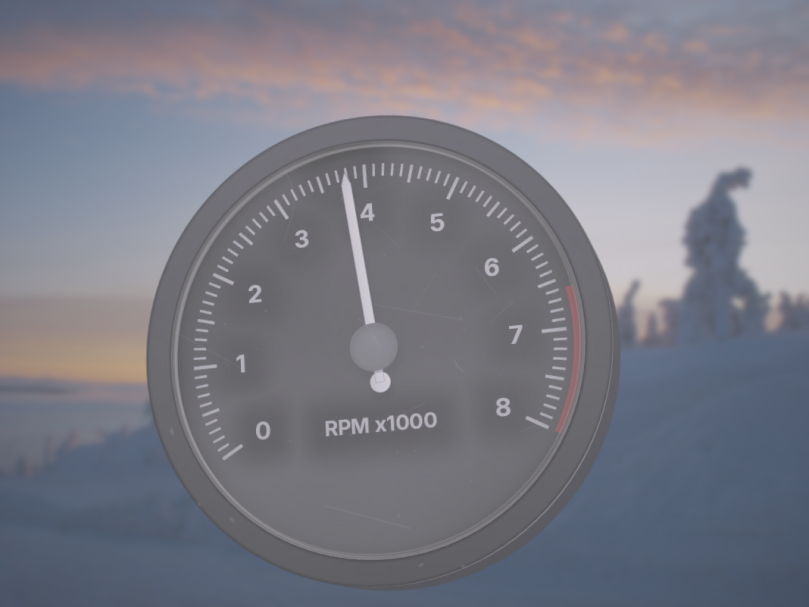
3800 rpm
